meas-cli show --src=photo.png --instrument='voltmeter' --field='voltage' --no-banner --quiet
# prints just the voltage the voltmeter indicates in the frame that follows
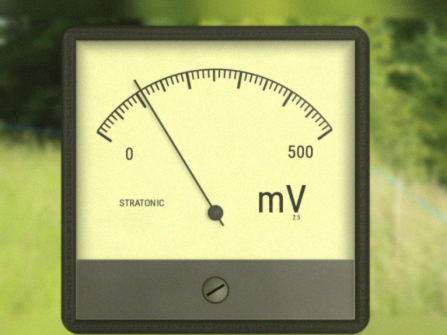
110 mV
